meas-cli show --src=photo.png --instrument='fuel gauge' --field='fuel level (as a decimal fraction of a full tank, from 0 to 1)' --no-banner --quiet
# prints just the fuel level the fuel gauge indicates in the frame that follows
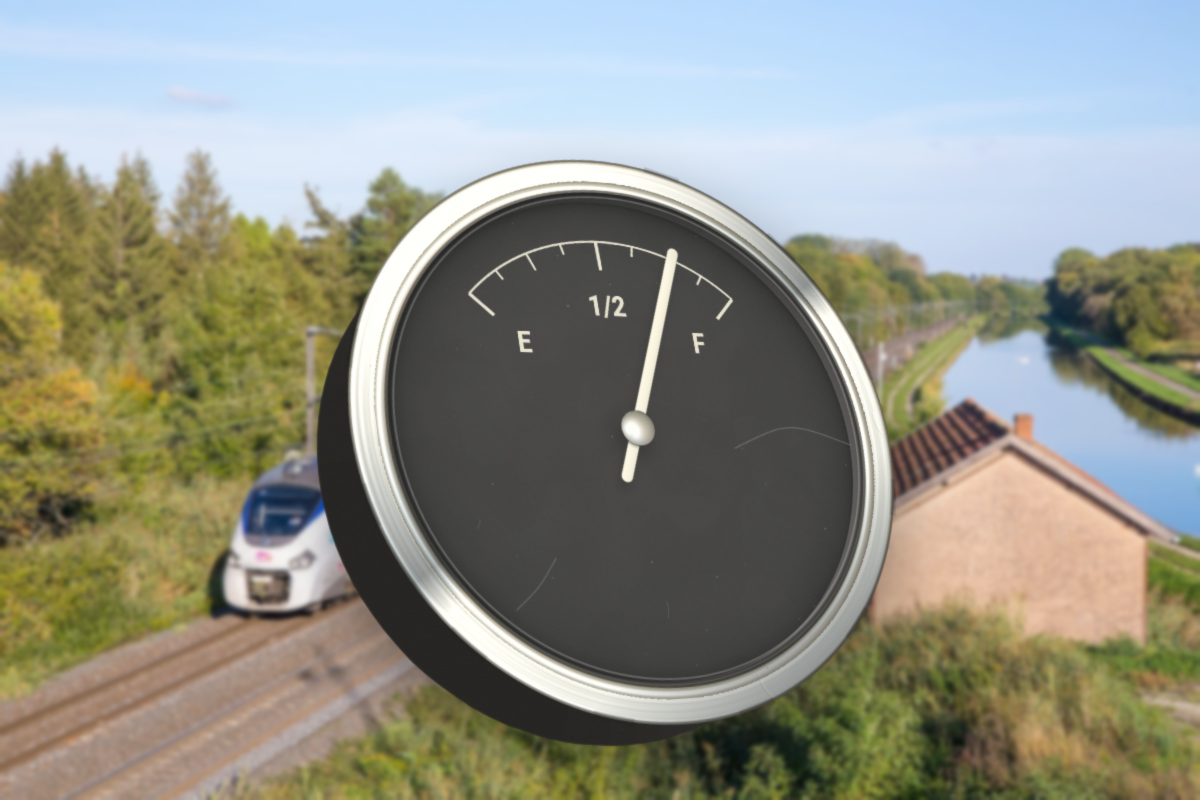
0.75
